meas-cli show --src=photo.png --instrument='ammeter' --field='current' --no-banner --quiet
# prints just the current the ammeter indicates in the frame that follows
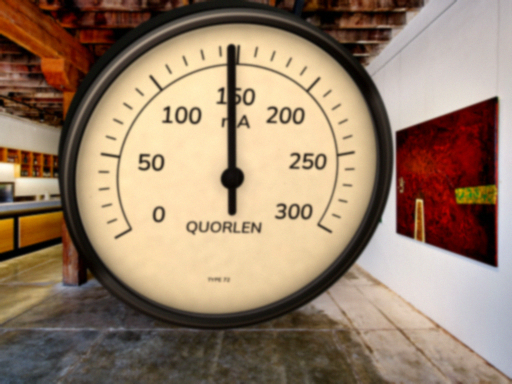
145 mA
